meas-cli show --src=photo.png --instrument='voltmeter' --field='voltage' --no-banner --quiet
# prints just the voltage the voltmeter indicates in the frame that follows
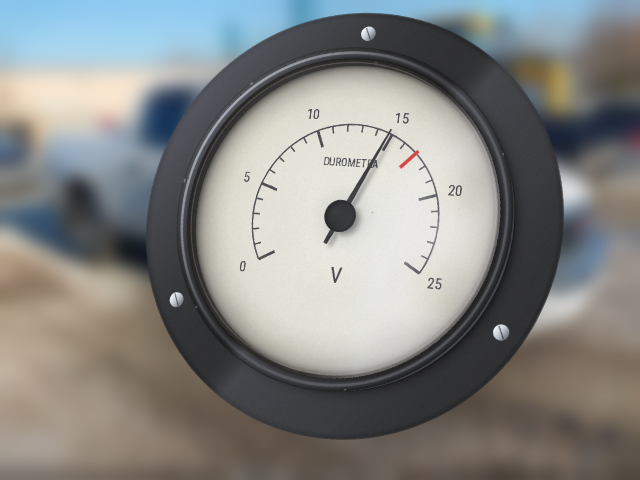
15 V
